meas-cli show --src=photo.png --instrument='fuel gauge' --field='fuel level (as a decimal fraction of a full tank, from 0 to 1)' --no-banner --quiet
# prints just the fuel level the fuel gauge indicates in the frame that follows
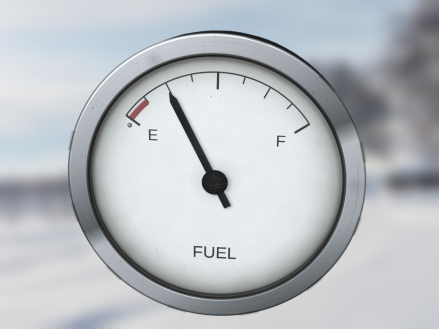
0.25
